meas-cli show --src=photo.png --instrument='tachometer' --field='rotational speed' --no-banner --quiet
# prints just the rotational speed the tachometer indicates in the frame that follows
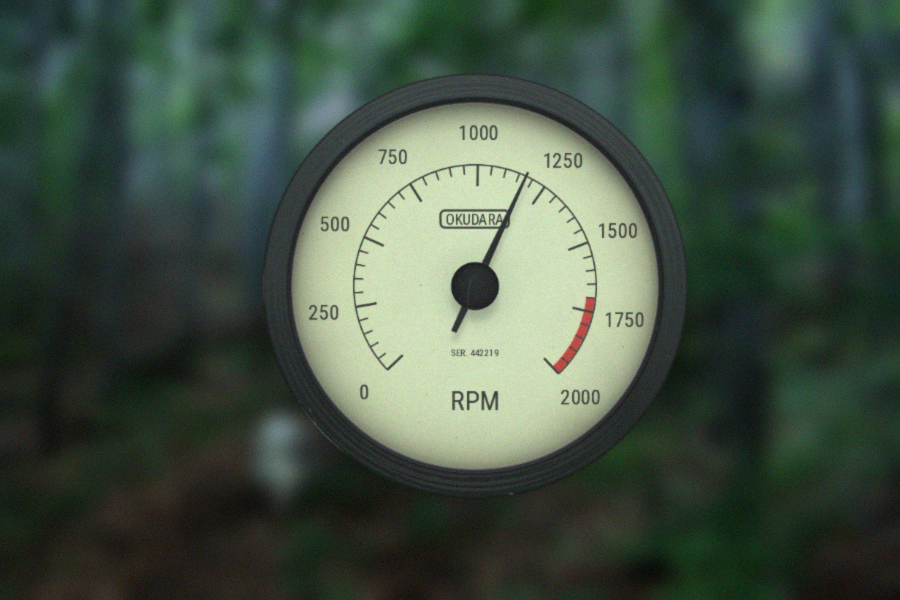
1175 rpm
